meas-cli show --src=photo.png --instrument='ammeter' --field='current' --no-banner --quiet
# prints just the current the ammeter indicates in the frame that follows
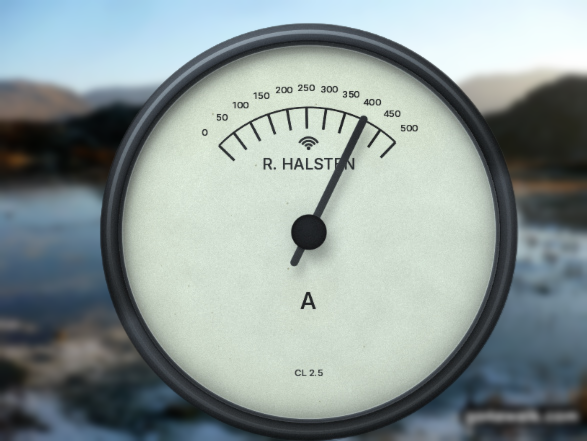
400 A
